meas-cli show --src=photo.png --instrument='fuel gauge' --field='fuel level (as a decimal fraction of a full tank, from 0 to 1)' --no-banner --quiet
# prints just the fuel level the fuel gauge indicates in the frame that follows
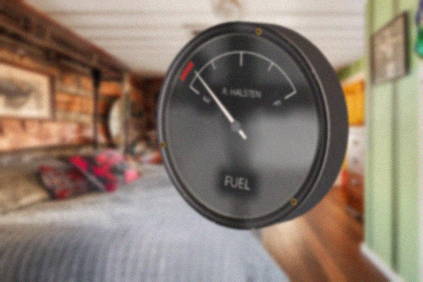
0.125
